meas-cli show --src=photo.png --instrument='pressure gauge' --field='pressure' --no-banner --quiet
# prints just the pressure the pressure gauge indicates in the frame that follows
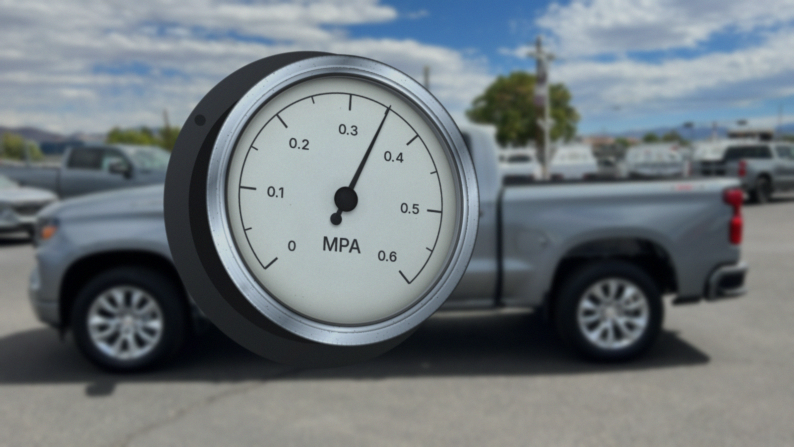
0.35 MPa
